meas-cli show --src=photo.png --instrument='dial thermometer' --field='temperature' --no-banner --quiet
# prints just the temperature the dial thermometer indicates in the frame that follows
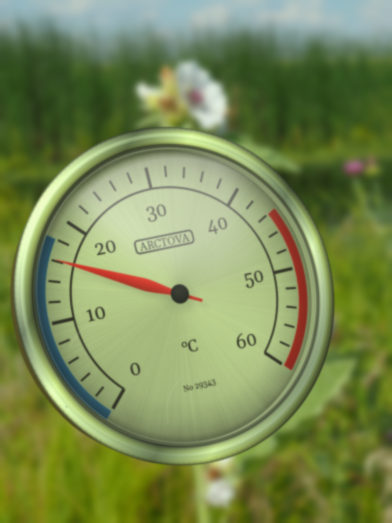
16 °C
